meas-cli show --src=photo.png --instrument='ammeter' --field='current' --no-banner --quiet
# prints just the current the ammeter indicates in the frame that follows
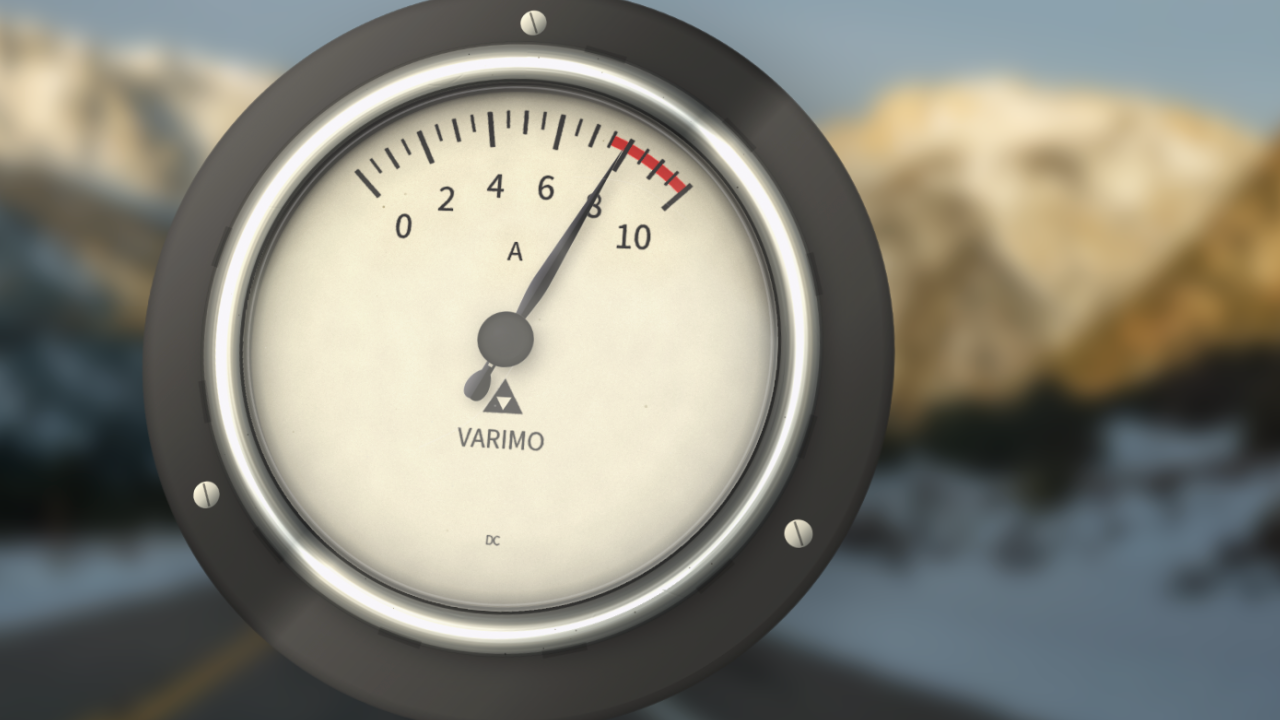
8 A
